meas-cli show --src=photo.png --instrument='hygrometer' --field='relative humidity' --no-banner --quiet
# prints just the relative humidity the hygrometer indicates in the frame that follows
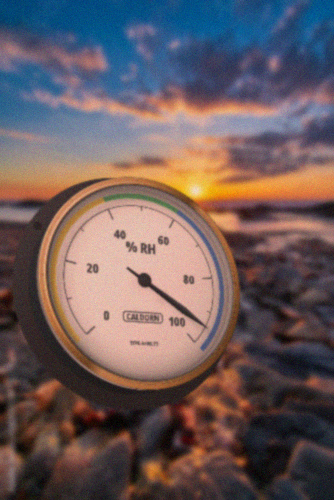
95 %
